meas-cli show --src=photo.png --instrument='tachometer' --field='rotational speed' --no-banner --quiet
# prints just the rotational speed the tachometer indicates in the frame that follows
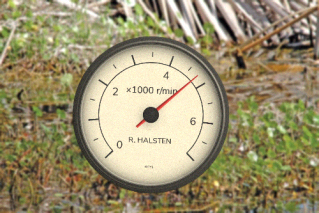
4750 rpm
